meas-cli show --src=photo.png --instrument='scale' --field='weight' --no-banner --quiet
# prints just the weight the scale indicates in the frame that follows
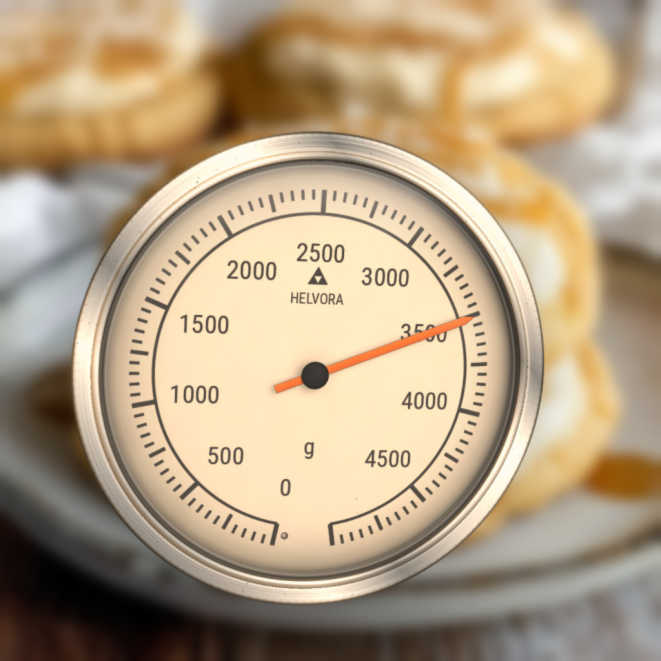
3500 g
